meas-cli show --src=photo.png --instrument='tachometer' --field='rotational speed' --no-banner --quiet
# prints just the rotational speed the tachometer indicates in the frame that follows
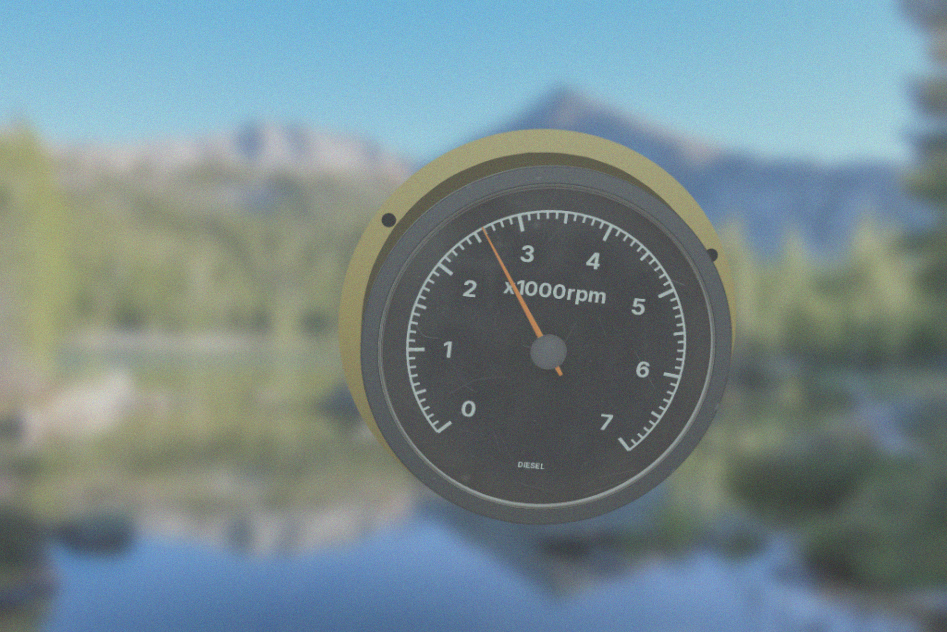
2600 rpm
